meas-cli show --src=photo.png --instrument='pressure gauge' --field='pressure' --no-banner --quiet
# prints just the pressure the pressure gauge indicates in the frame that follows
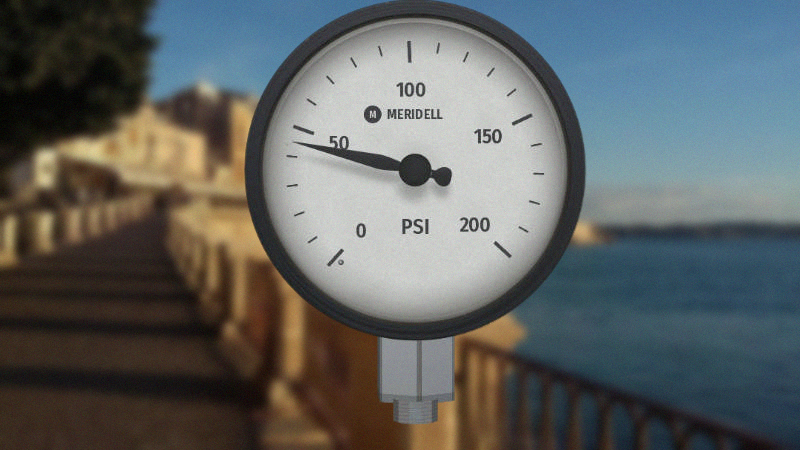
45 psi
